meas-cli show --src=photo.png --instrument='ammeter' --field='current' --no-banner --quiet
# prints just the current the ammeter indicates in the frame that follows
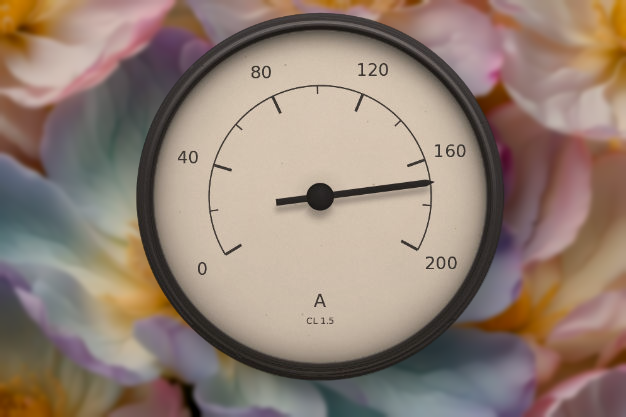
170 A
